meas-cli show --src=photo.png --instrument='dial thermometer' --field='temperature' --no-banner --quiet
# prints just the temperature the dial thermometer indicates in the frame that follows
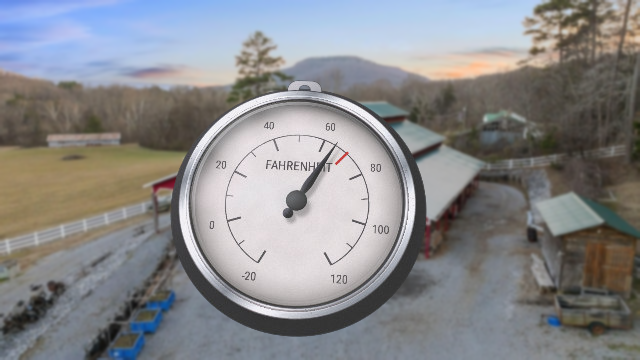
65 °F
